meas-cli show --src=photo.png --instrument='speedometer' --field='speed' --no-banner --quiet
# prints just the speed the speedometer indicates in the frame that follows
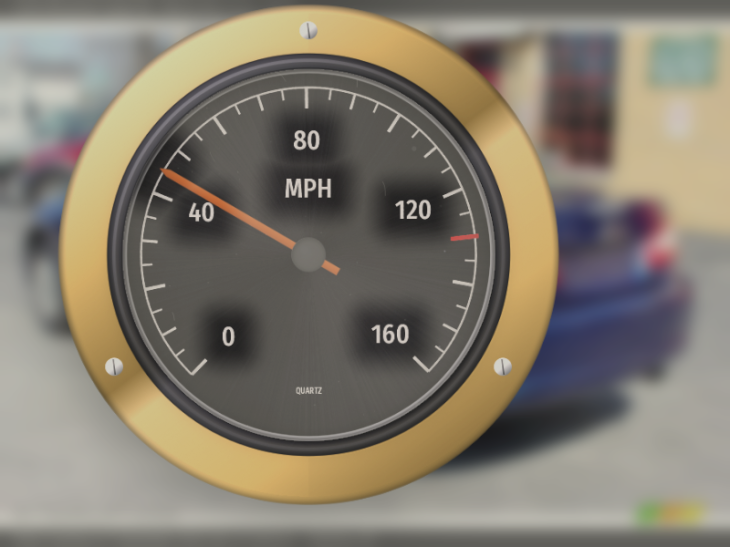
45 mph
